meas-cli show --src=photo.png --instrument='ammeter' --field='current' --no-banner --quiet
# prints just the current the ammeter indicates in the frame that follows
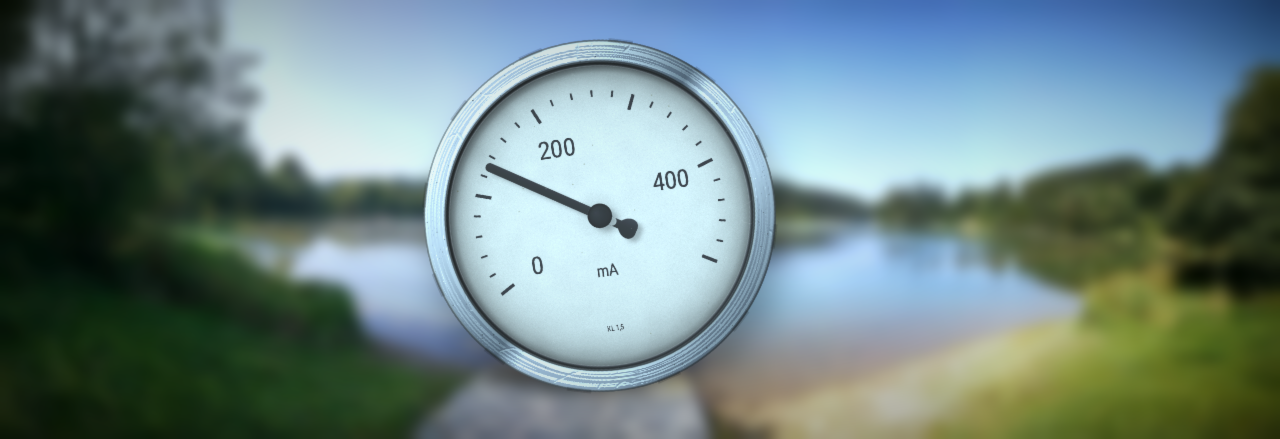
130 mA
